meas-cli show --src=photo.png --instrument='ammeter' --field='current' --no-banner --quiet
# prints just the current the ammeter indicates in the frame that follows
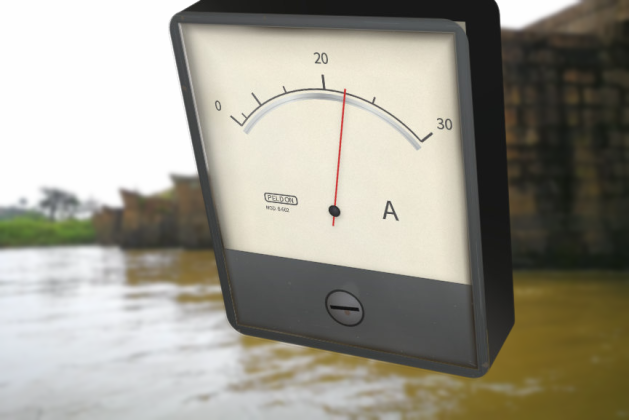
22.5 A
